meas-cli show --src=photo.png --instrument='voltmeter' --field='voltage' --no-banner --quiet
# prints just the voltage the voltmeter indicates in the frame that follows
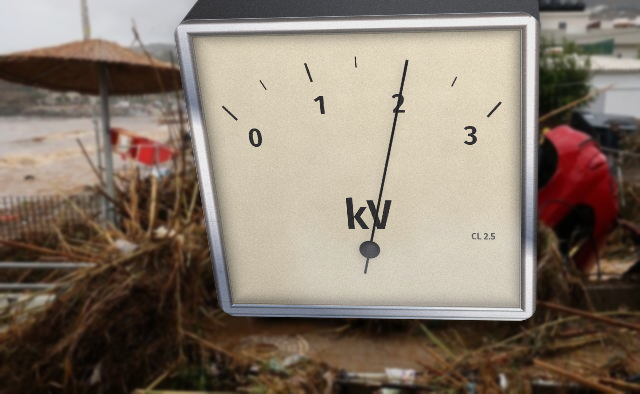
2 kV
